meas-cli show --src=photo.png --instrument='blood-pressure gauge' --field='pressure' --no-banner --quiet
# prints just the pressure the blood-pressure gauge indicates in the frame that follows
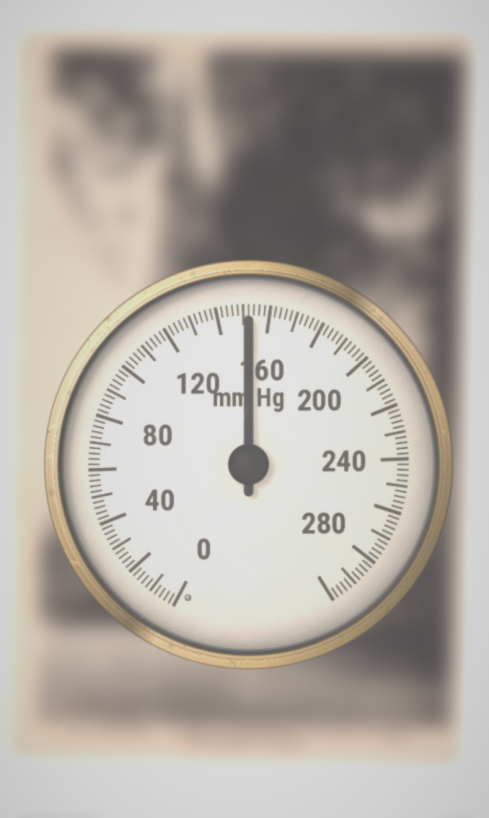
152 mmHg
